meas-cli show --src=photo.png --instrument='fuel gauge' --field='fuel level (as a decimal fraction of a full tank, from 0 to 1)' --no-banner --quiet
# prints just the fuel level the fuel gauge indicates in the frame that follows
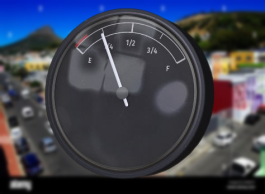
0.25
